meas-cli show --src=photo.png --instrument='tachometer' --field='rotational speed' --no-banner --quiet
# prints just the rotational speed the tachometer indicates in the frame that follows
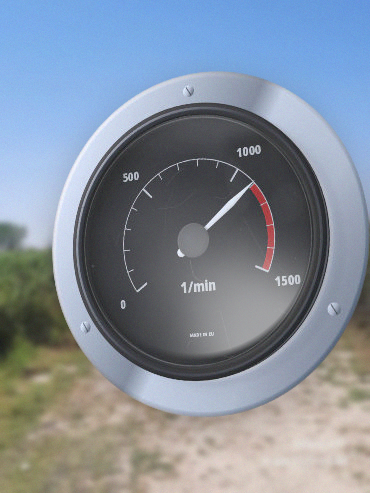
1100 rpm
